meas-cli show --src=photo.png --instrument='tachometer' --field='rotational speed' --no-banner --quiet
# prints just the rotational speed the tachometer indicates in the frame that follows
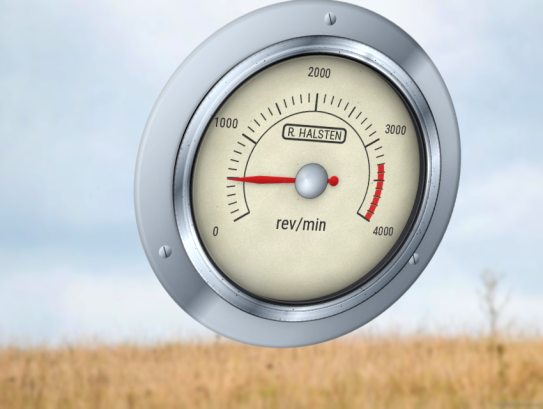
500 rpm
